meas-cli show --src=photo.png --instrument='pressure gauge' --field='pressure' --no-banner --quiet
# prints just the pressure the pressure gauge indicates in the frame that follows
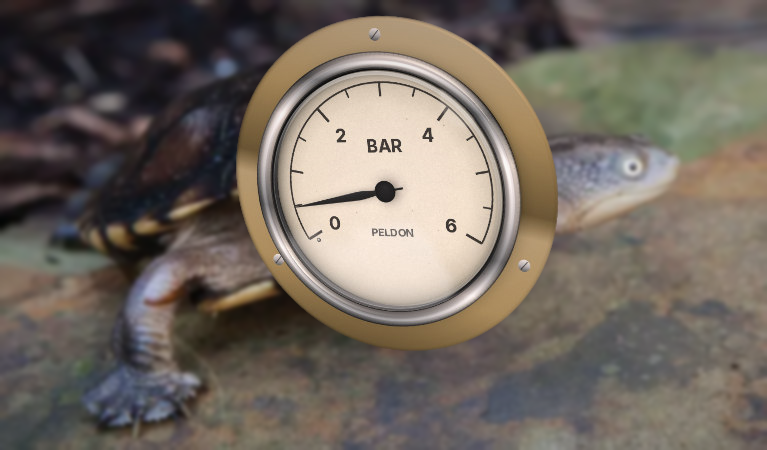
0.5 bar
